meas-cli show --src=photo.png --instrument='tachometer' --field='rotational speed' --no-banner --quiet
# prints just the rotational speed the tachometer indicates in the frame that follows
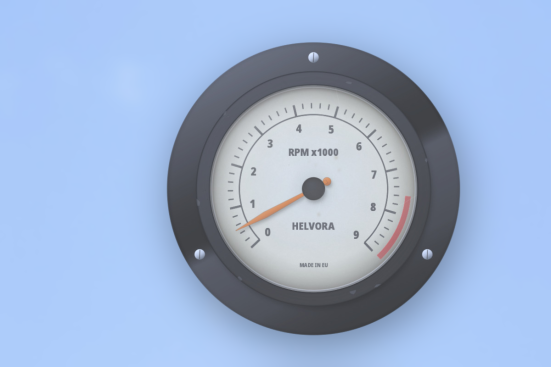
500 rpm
